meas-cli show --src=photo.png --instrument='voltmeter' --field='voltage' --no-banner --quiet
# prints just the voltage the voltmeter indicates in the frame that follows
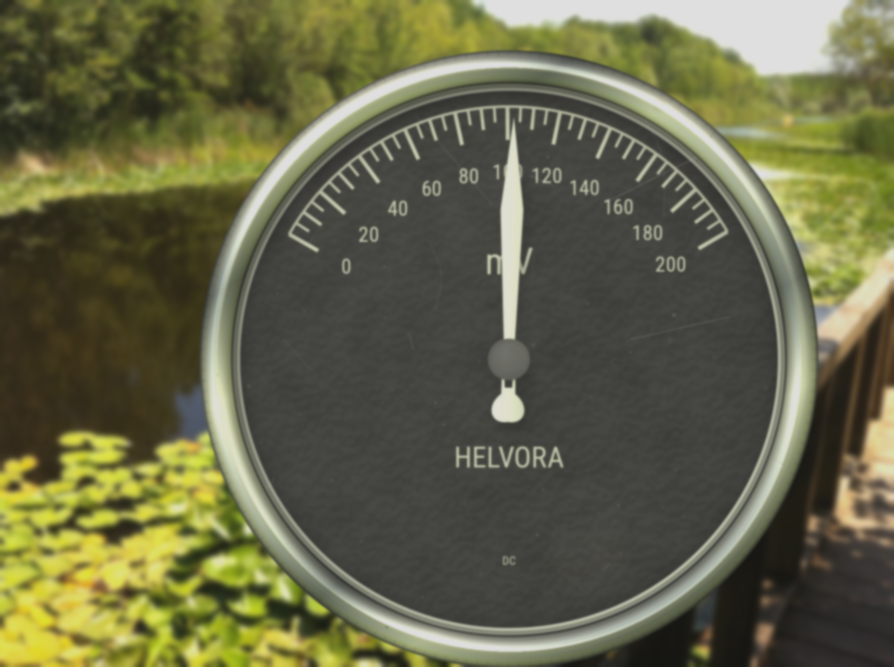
102.5 mV
